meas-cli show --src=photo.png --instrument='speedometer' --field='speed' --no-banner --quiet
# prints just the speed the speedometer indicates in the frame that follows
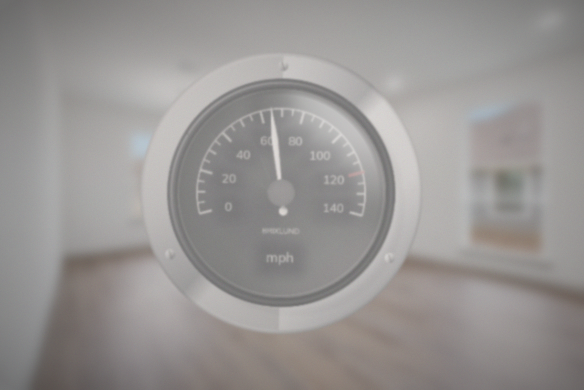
65 mph
